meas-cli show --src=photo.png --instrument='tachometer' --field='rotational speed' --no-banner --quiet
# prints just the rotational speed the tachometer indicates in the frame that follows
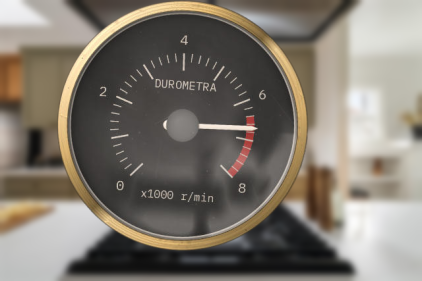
6700 rpm
